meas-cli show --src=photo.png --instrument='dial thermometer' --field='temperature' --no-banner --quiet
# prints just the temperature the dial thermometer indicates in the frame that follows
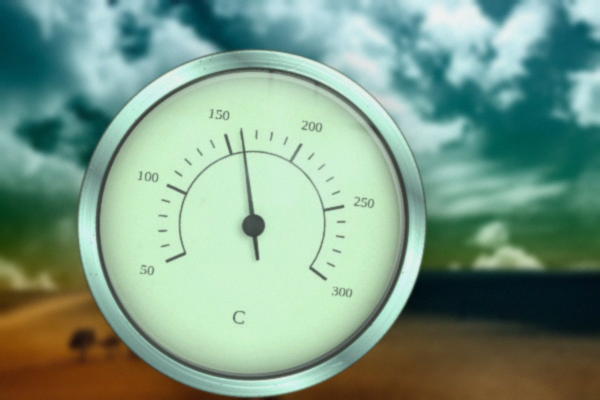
160 °C
